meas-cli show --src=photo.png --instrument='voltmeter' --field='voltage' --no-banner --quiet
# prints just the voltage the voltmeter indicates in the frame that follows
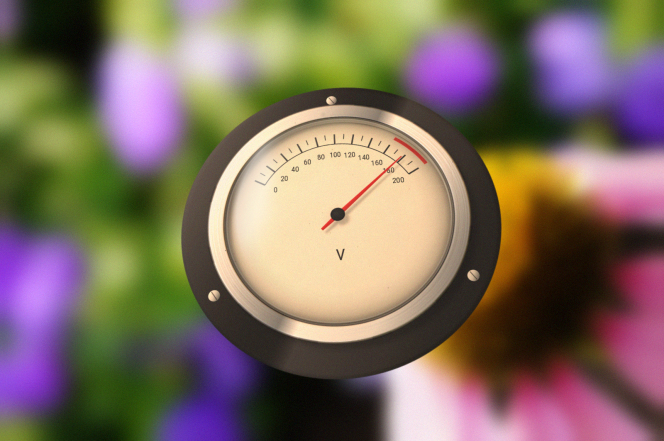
180 V
